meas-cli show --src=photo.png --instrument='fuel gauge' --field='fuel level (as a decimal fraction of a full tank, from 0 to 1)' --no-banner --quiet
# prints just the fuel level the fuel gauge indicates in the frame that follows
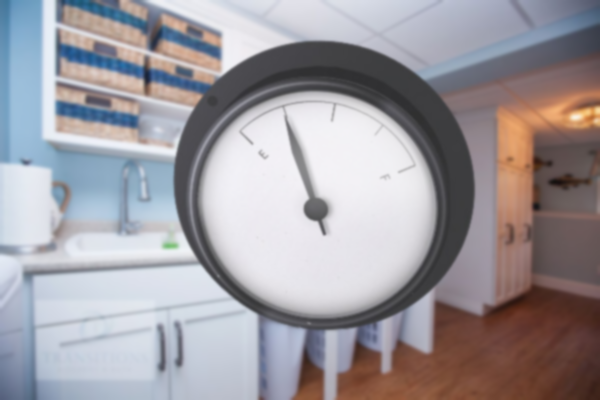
0.25
